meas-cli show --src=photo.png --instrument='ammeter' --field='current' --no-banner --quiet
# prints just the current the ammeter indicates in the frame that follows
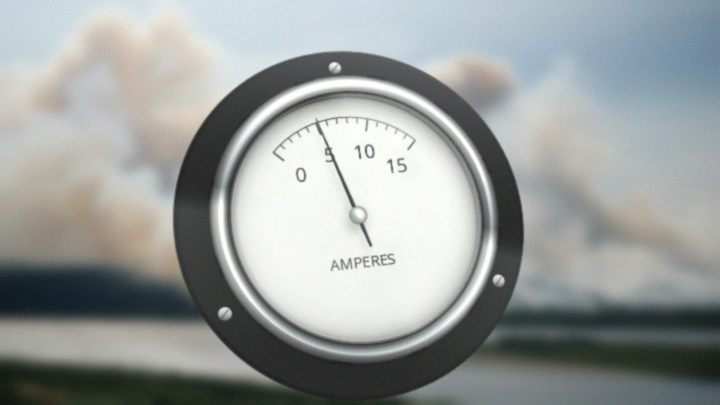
5 A
